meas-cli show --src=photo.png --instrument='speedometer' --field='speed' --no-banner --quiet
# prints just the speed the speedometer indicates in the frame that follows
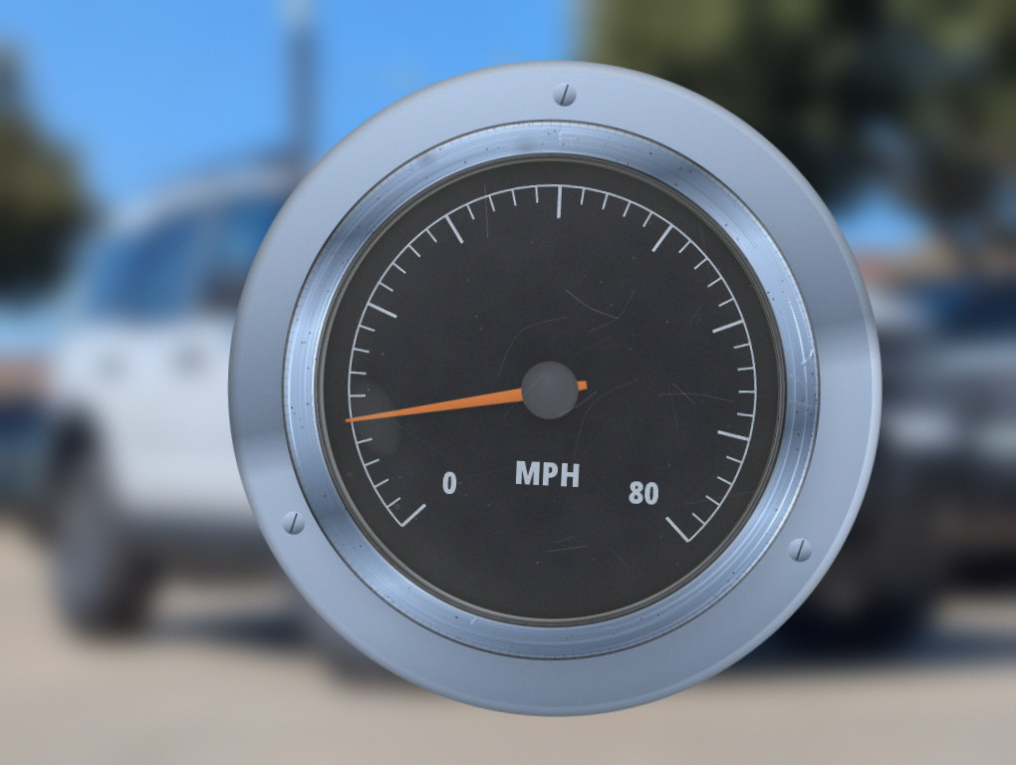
10 mph
